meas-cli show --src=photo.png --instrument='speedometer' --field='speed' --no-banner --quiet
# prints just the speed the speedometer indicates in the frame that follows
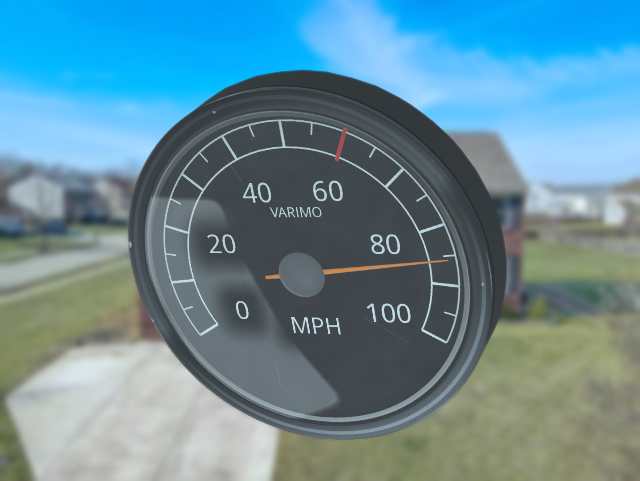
85 mph
